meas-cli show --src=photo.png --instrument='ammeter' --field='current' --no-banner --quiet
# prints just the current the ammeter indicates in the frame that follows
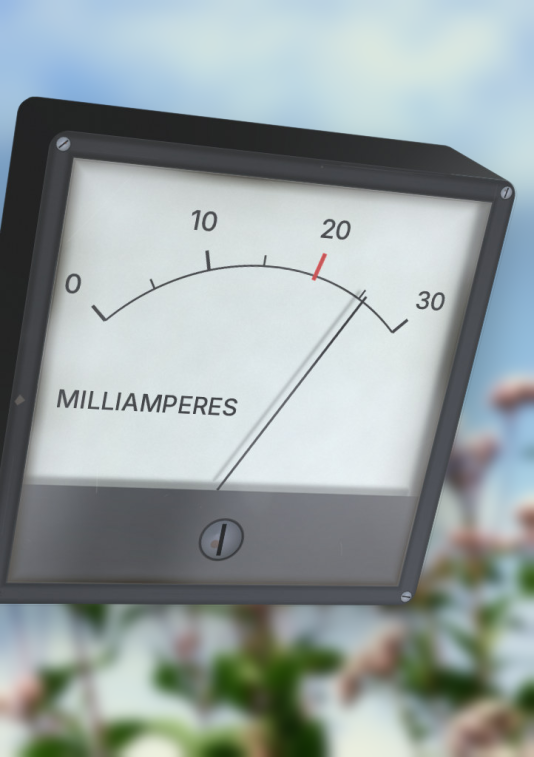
25 mA
